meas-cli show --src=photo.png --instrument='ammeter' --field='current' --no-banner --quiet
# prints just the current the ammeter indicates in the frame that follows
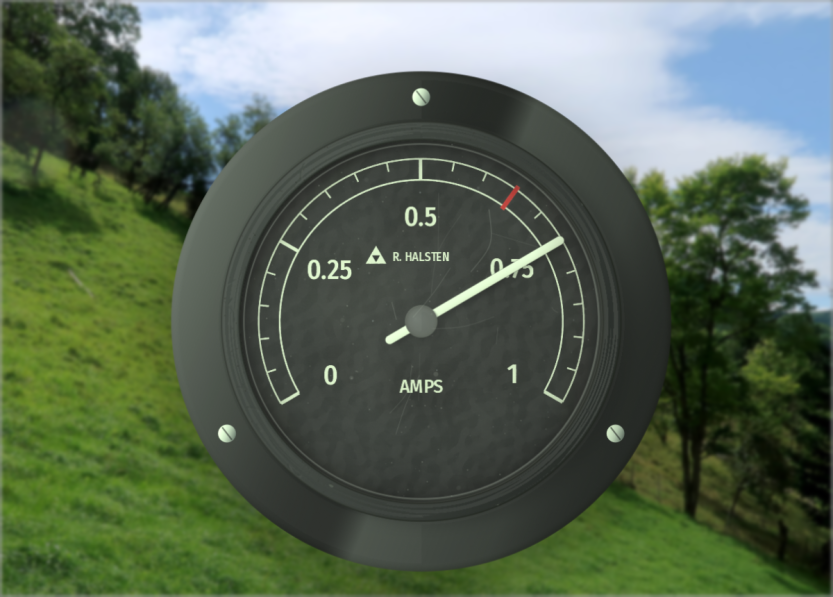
0.75 A
